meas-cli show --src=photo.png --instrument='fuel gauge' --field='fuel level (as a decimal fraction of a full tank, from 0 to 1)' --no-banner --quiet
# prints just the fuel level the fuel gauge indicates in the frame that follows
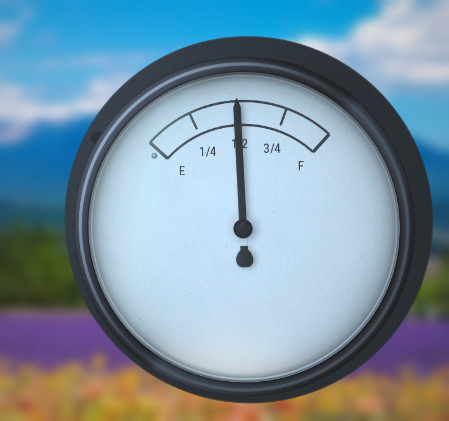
0.5
